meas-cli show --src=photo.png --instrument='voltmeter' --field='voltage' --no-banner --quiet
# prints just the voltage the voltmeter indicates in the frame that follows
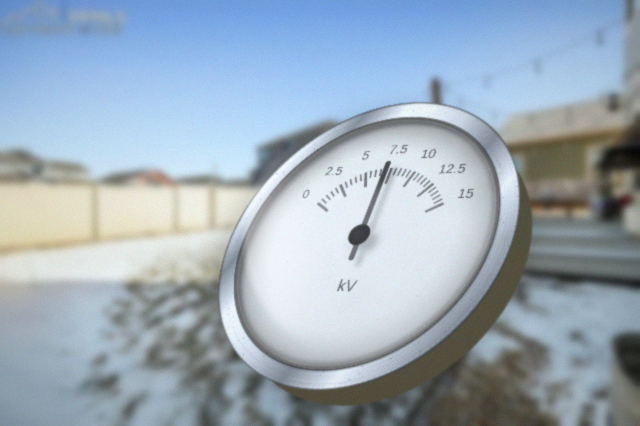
7.5 kV
